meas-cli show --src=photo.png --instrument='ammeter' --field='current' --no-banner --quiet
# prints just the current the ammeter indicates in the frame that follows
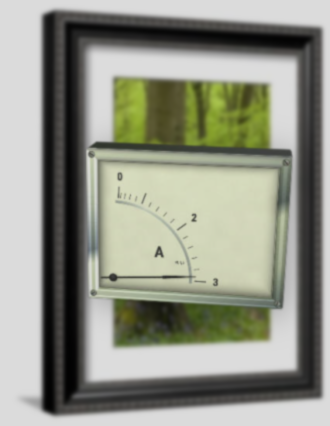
2.9 A
